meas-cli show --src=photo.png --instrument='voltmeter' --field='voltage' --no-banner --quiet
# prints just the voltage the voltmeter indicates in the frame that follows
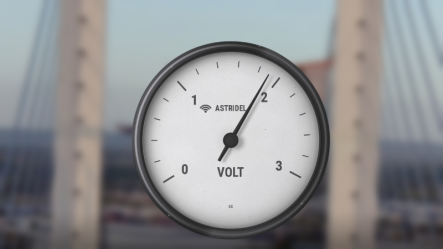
1.9 V
